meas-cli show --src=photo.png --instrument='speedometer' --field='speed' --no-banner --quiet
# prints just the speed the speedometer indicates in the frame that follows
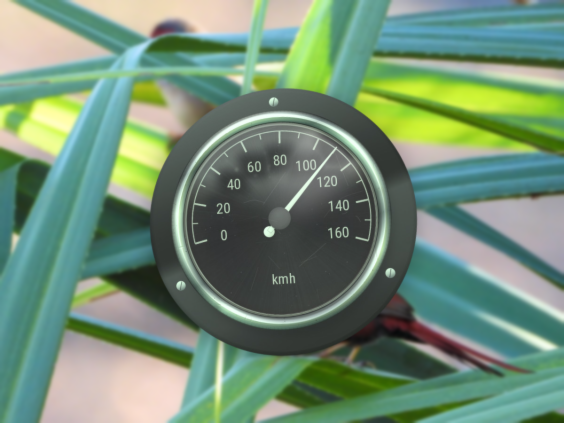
110 km/h
